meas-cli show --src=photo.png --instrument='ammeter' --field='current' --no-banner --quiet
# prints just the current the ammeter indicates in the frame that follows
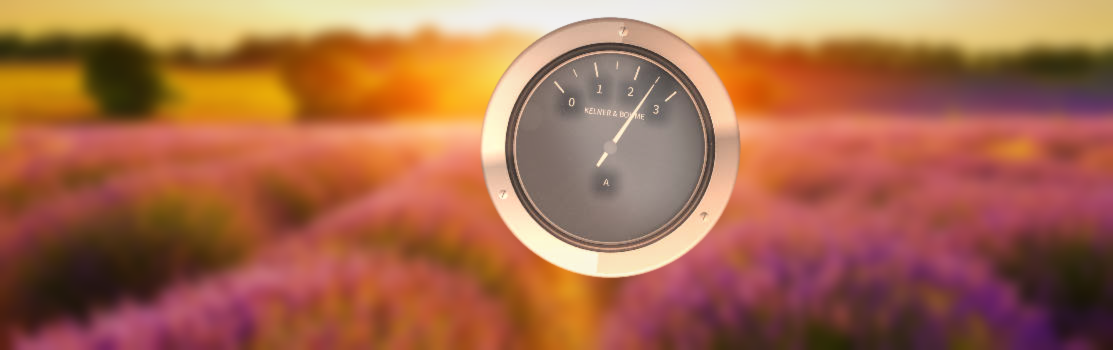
2.5 A
